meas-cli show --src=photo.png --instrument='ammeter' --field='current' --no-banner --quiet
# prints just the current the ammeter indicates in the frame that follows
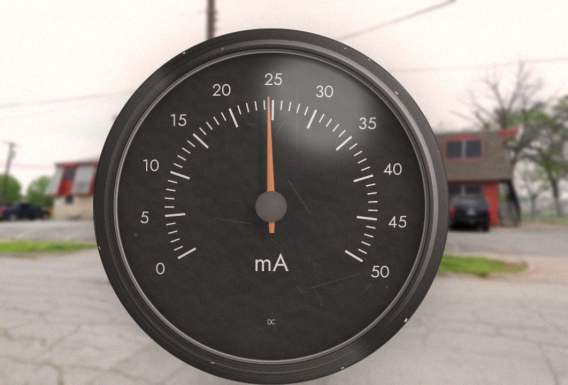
24.5 mA
